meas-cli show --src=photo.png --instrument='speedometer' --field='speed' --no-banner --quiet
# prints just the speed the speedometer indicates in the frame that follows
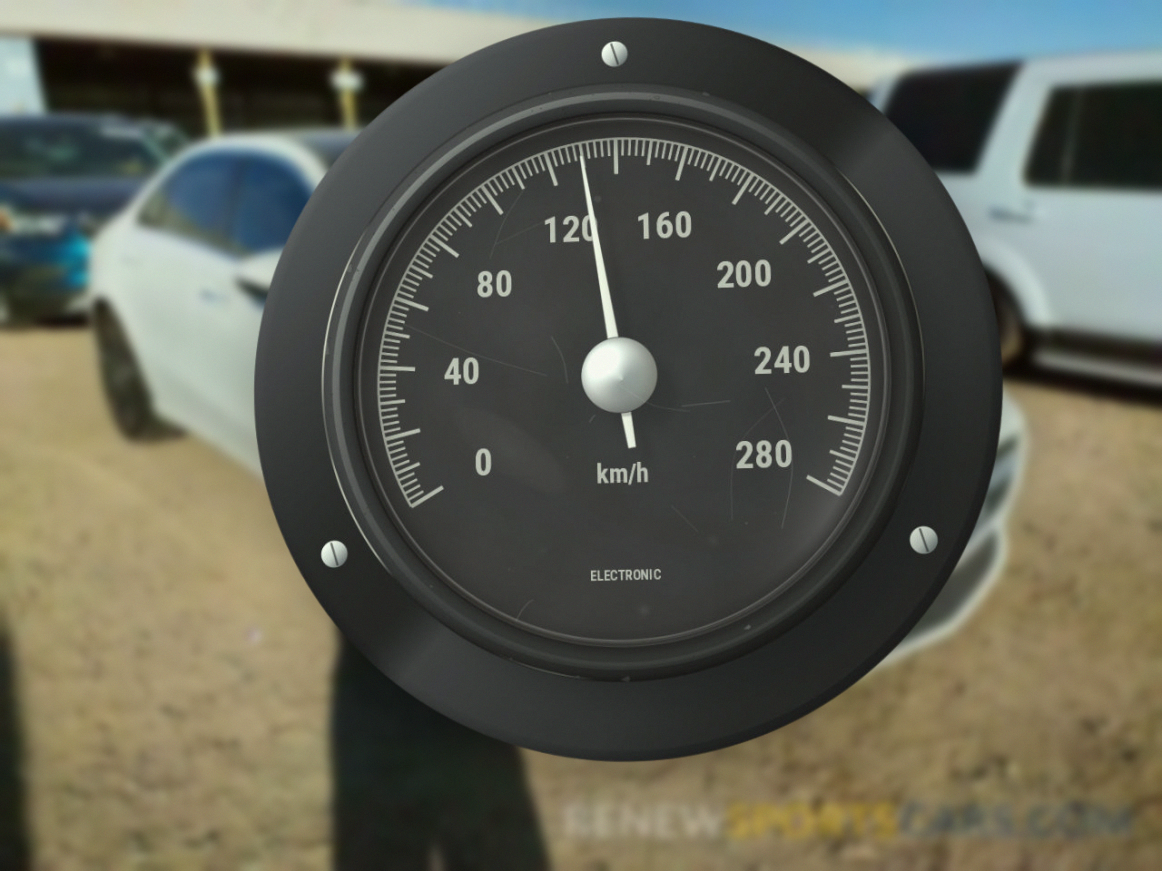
130 km/h
